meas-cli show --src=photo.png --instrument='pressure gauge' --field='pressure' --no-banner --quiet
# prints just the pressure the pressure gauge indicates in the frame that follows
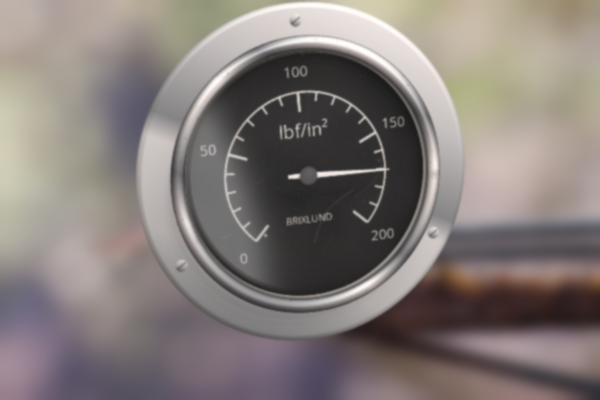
170 psi
